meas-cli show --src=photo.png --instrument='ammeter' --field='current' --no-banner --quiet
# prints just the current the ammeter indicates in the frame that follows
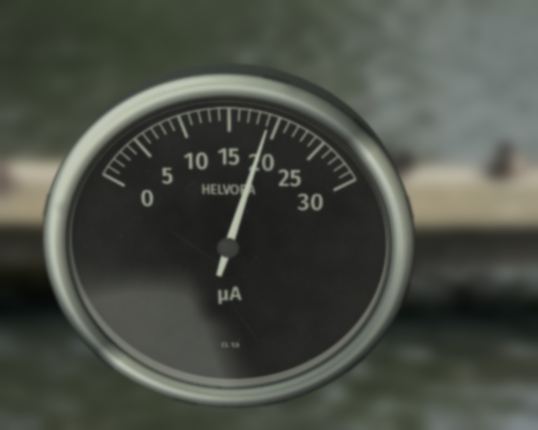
19 µA
